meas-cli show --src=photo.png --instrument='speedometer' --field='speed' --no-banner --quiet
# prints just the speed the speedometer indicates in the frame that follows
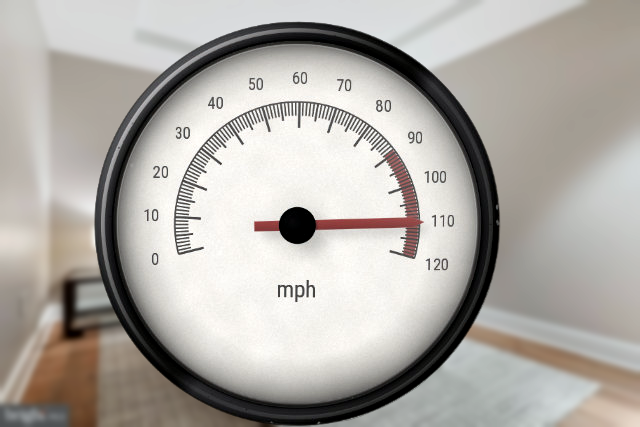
110 mph
